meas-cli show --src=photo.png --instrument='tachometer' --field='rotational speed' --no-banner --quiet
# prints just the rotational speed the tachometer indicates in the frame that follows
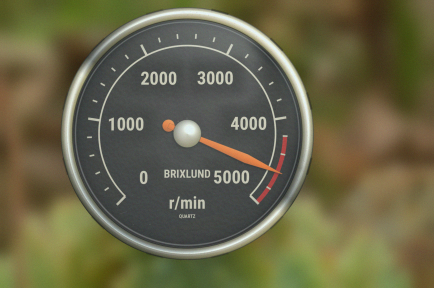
4600 rpm
